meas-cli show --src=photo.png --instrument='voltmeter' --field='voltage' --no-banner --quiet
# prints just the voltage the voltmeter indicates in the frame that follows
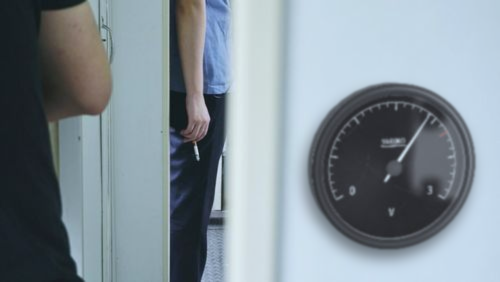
1.9 V
